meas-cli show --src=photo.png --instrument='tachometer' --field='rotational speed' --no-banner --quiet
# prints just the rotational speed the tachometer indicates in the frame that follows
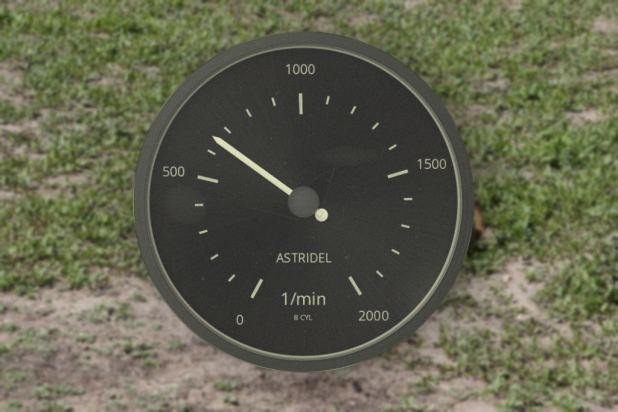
650 rpm
